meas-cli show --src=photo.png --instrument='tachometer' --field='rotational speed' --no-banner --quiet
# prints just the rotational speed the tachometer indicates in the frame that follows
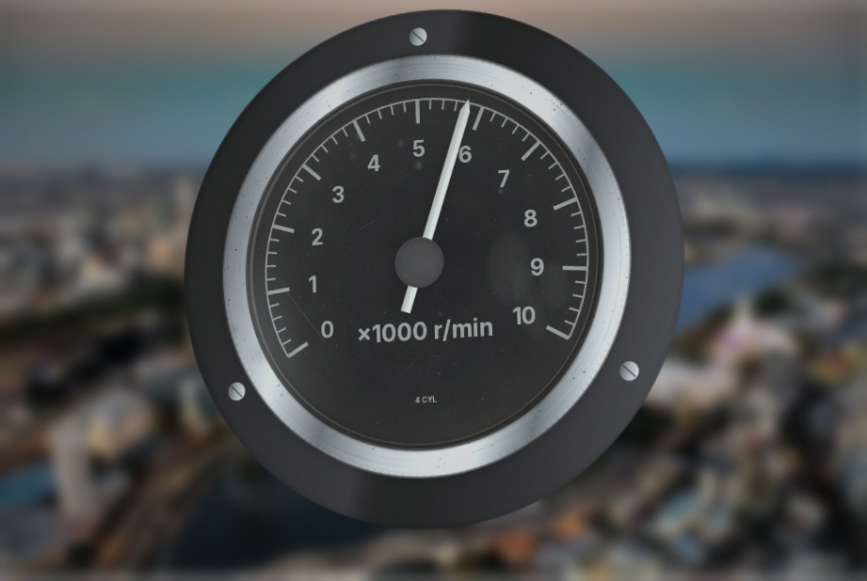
5800 rpm
